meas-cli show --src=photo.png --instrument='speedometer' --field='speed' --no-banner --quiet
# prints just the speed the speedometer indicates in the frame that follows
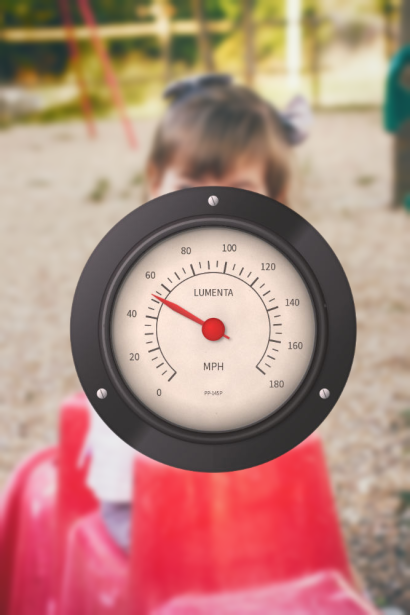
52.5 mph
